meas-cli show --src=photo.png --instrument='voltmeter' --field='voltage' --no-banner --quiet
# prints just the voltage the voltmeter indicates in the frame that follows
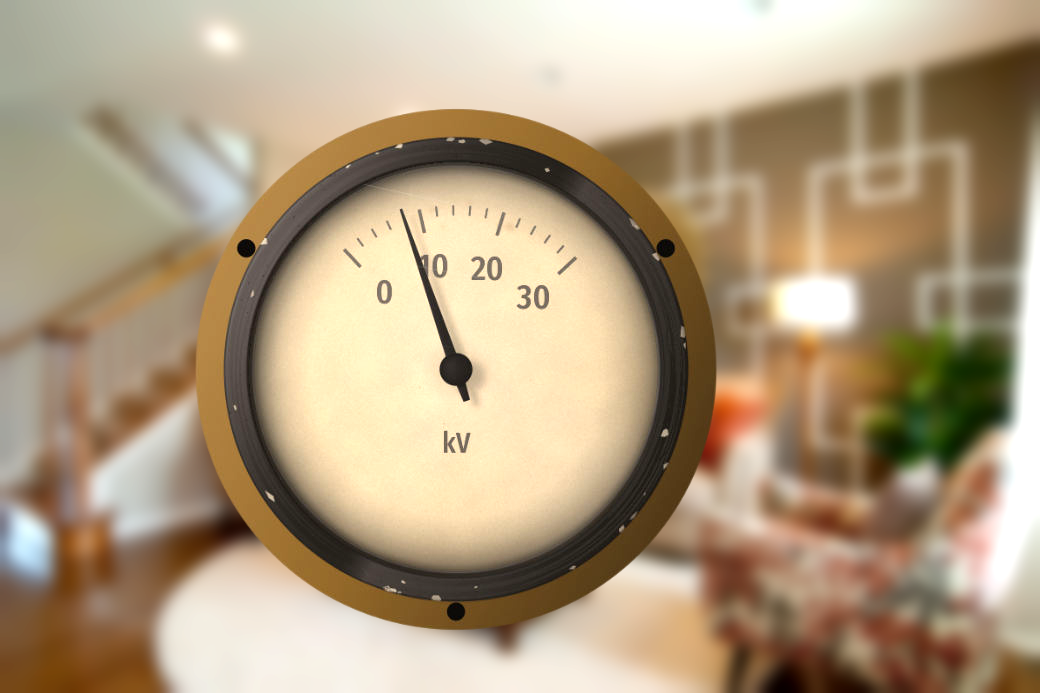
8 kV
